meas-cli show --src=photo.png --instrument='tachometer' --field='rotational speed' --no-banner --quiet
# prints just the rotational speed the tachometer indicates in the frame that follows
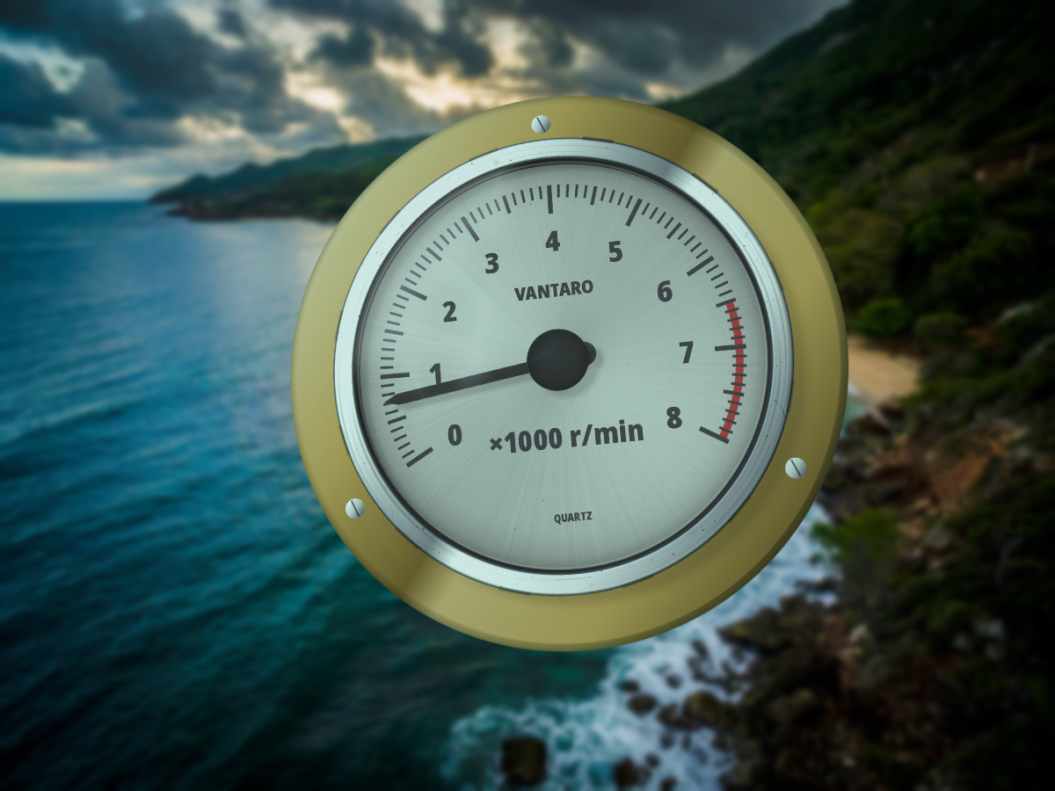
700 rpm
